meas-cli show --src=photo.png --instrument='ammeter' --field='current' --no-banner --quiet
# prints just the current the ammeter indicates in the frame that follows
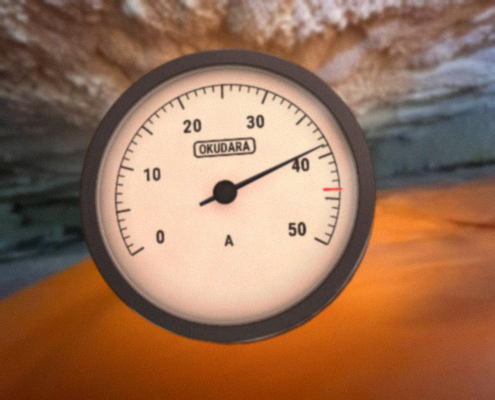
39 A
